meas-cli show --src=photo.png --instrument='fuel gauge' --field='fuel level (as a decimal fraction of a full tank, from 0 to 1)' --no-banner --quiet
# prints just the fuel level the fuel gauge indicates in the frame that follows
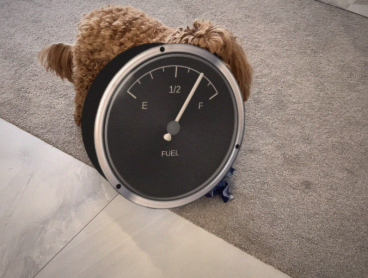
0.75
